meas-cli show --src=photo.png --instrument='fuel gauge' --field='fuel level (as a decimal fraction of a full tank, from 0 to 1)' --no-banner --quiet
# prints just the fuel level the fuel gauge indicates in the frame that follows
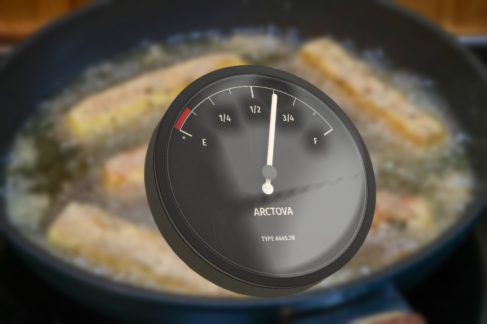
0.625
